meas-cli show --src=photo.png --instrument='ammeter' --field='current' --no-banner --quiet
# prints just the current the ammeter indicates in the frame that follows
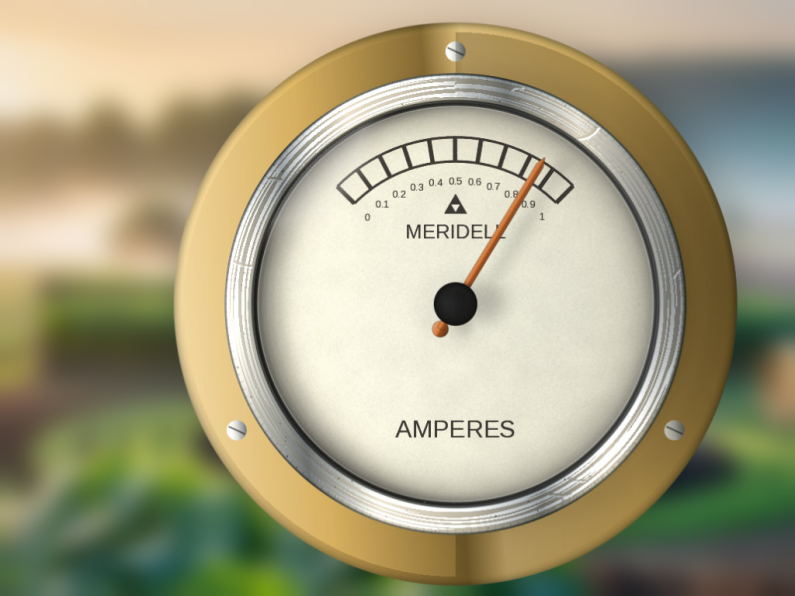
0.85 A
